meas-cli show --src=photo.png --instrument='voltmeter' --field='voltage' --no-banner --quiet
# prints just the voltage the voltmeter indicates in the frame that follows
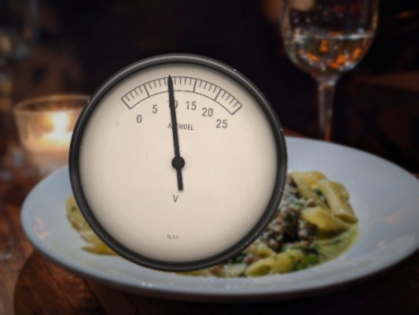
10 V
